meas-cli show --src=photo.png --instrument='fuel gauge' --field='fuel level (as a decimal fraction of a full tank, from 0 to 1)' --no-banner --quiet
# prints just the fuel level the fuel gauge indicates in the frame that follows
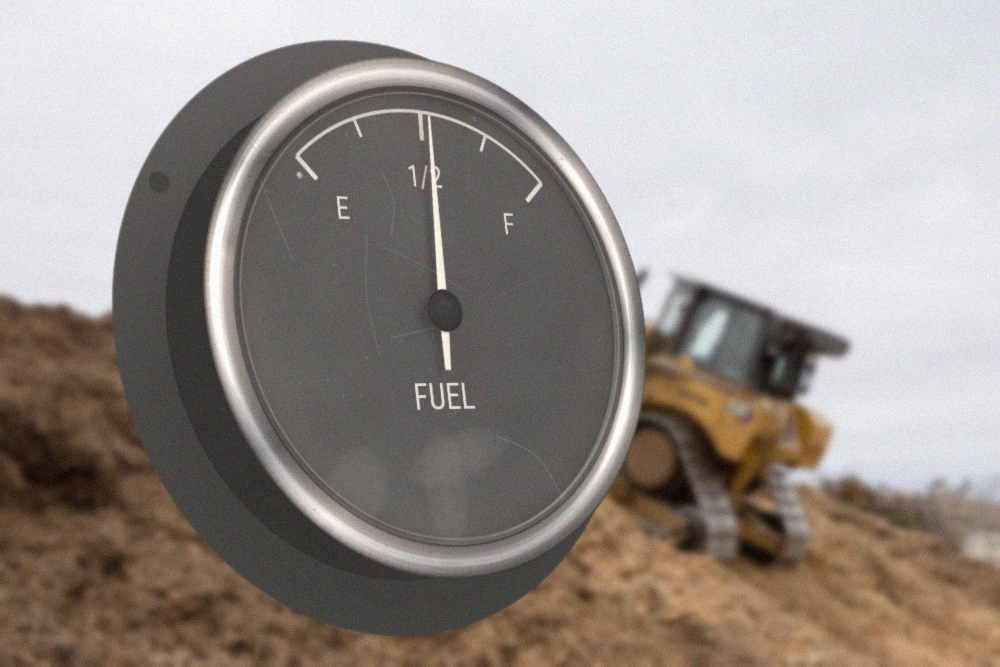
0.5
